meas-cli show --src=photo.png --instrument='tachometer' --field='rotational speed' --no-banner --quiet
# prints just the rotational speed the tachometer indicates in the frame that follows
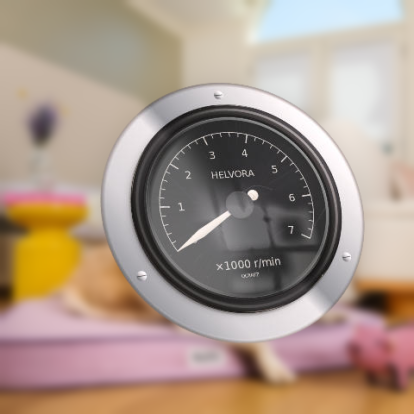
0 rpm
